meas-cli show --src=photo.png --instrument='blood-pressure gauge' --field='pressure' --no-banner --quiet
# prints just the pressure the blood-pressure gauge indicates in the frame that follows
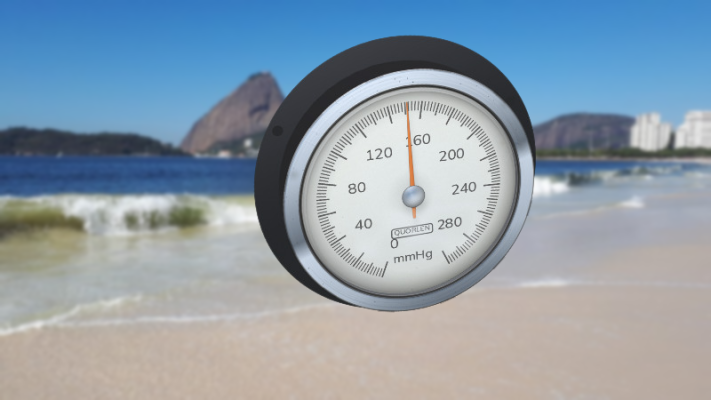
150 mmHg
